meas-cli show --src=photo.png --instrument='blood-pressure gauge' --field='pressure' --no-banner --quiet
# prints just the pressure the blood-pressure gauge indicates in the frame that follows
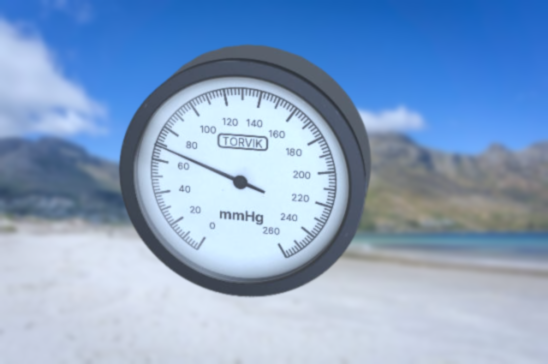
70 mmHg
